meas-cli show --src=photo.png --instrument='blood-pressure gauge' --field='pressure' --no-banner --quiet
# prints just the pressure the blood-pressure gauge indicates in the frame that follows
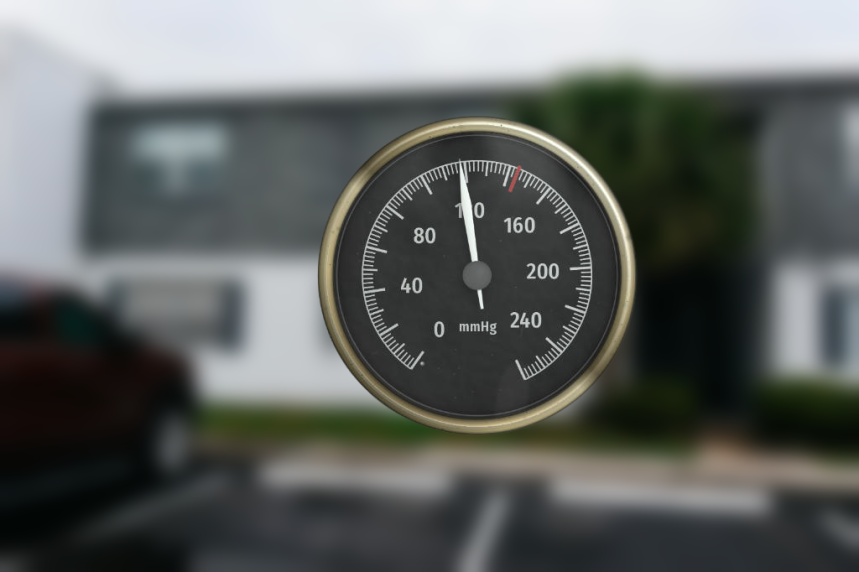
118 mmHg
